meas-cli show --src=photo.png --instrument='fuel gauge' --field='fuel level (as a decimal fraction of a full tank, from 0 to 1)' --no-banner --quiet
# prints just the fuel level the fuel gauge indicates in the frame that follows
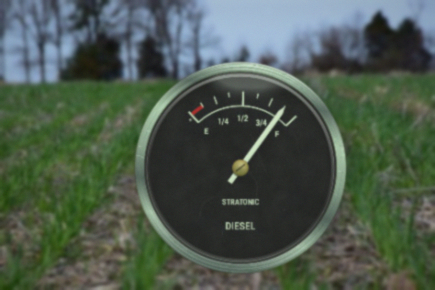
0.875
